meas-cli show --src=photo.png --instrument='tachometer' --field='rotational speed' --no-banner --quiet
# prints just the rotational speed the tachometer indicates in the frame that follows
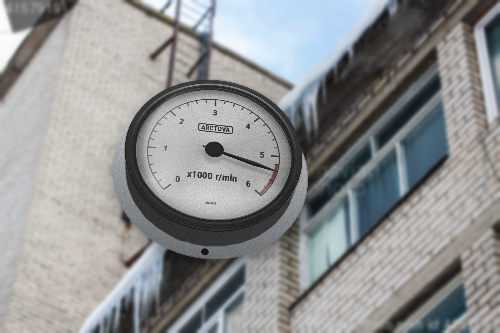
5400 rpm
